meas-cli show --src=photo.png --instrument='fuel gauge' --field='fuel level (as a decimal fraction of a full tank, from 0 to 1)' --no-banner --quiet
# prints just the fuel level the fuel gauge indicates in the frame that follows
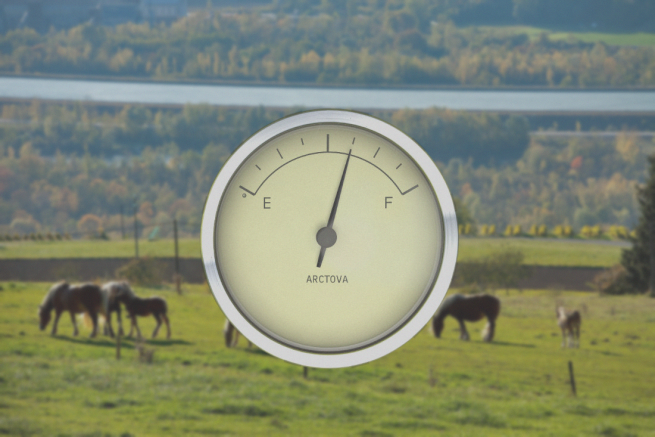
0.625
